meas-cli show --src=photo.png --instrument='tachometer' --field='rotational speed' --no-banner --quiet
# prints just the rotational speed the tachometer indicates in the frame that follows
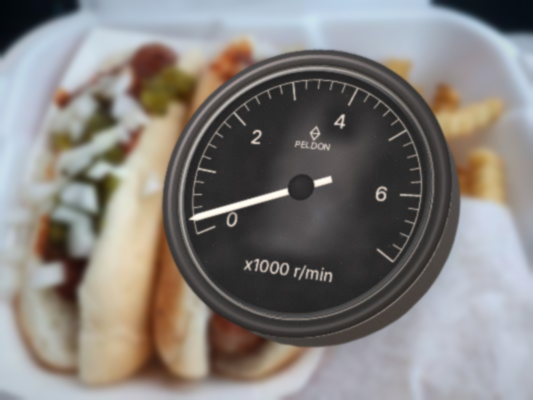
200 rpm
